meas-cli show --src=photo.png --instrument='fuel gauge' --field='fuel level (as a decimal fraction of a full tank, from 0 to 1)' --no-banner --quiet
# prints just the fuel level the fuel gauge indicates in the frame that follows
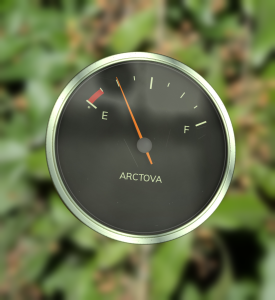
0.25
